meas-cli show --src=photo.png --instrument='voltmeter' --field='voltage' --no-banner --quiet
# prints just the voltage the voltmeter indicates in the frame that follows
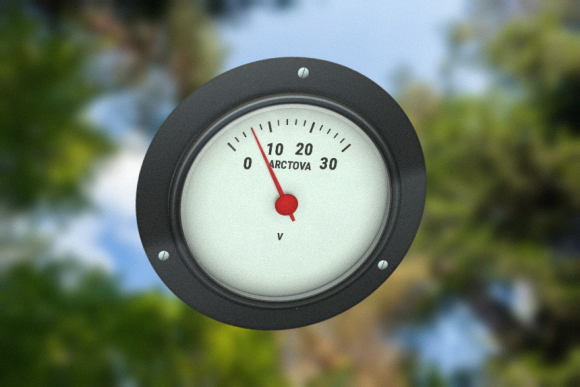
6 V
